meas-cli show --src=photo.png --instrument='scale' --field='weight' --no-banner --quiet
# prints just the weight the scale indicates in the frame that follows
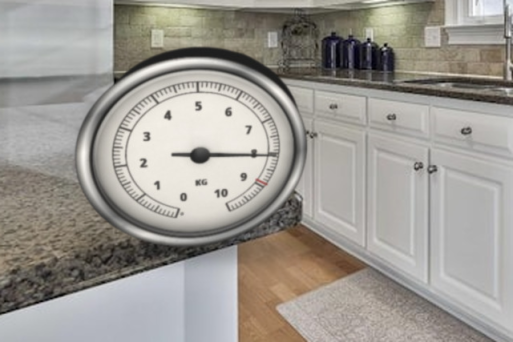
8 kg
